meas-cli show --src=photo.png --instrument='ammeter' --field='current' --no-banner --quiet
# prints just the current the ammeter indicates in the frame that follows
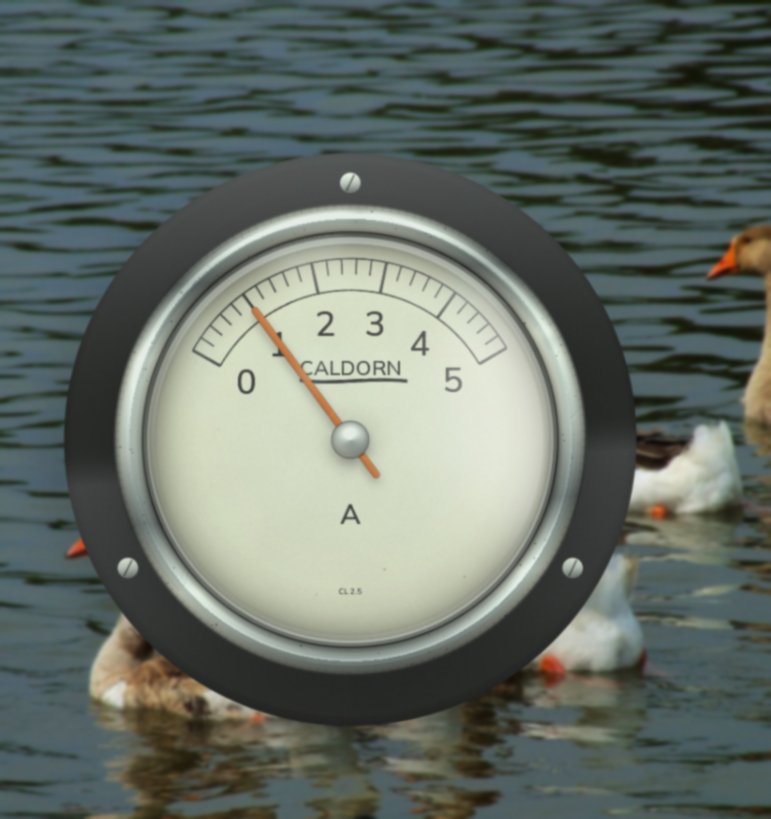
1 A
